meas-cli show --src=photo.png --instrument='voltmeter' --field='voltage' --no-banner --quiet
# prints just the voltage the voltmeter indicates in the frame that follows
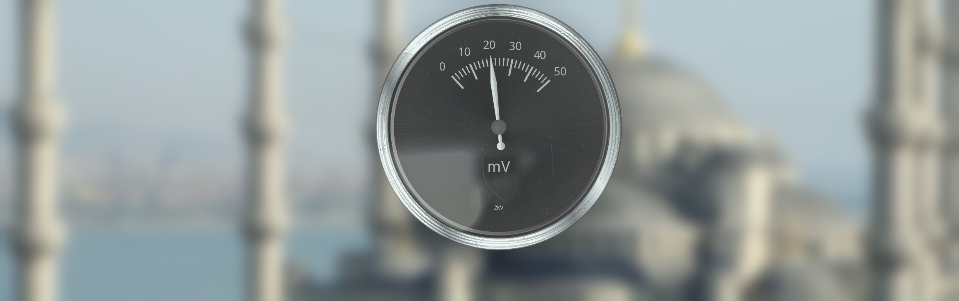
20 mV
